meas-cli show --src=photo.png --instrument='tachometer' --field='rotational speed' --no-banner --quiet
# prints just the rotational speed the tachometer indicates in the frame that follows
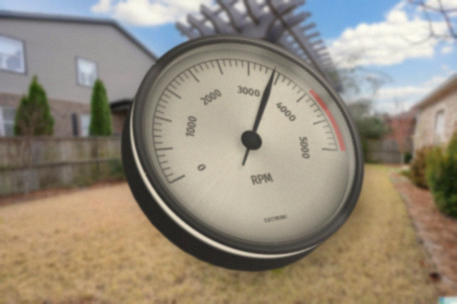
3400 rpm
